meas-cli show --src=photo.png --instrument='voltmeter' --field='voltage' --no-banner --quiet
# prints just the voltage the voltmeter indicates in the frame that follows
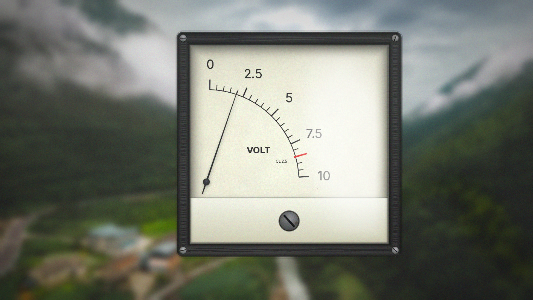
2 V
